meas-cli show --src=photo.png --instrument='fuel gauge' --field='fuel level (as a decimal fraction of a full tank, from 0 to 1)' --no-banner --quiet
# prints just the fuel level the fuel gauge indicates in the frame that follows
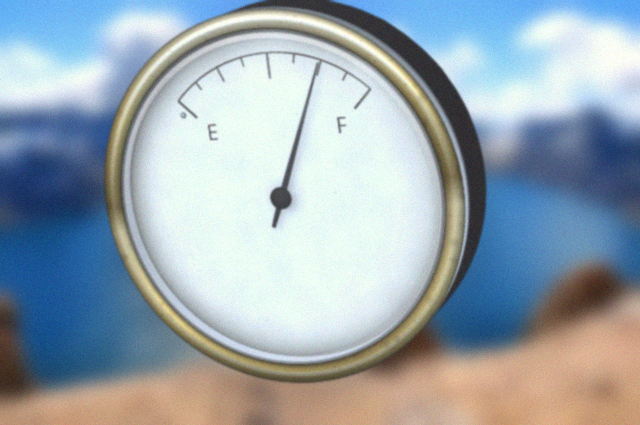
0.75
